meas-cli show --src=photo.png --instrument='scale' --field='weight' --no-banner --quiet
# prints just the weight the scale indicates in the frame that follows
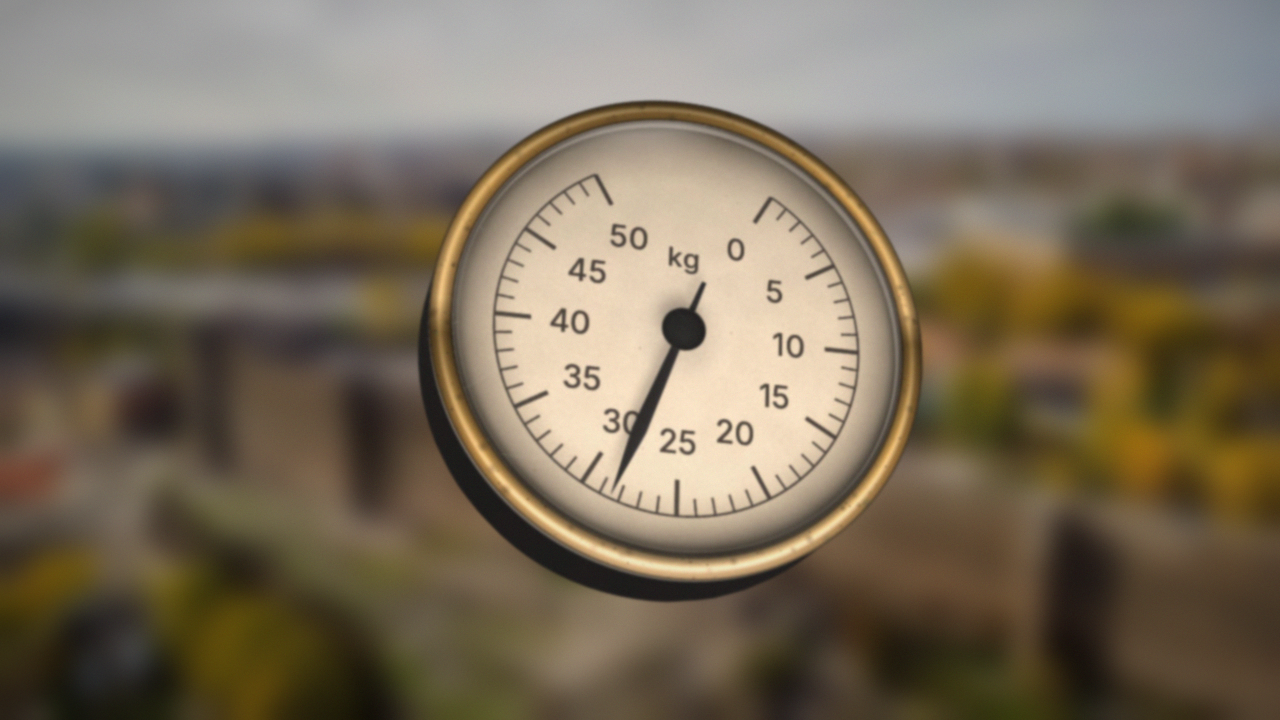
28.5 kg
